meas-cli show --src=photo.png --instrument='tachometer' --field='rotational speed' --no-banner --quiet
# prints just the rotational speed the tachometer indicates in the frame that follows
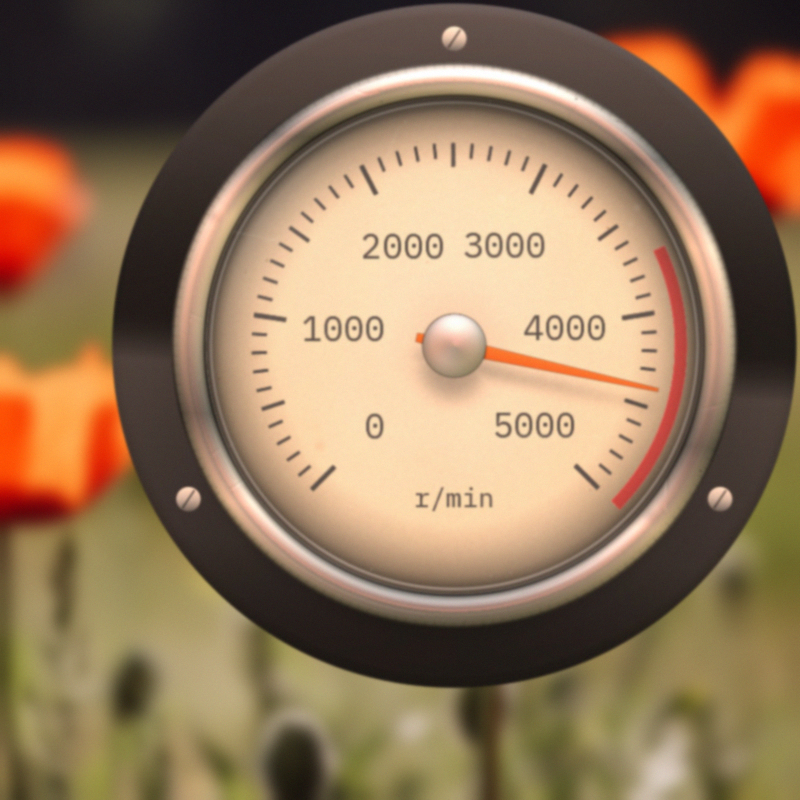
4400 rpm
